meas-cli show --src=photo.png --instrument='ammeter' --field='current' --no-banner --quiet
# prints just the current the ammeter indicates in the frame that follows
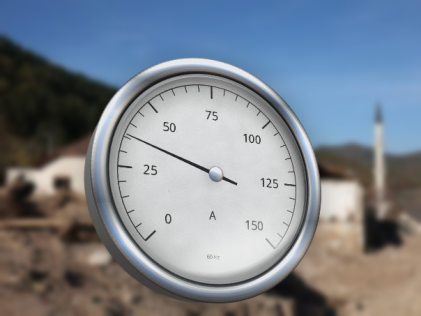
35 A
